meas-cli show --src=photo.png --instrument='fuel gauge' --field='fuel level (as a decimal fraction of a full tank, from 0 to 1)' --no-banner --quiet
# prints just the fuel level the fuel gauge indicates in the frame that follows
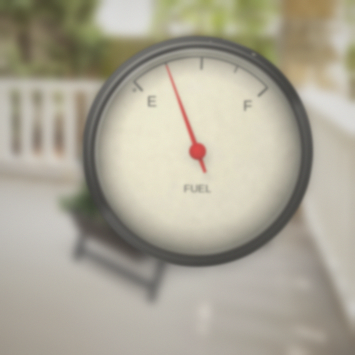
0.25
